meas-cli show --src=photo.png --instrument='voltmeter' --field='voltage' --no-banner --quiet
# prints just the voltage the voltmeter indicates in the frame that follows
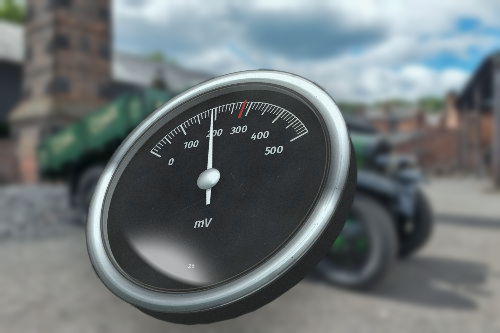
200 mV
